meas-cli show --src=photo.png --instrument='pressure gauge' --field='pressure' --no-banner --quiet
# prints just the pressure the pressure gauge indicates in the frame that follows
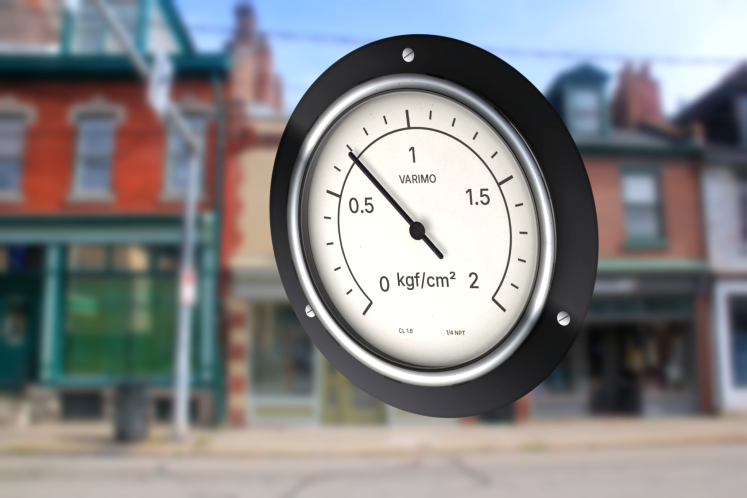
0.7 kg/cm²
